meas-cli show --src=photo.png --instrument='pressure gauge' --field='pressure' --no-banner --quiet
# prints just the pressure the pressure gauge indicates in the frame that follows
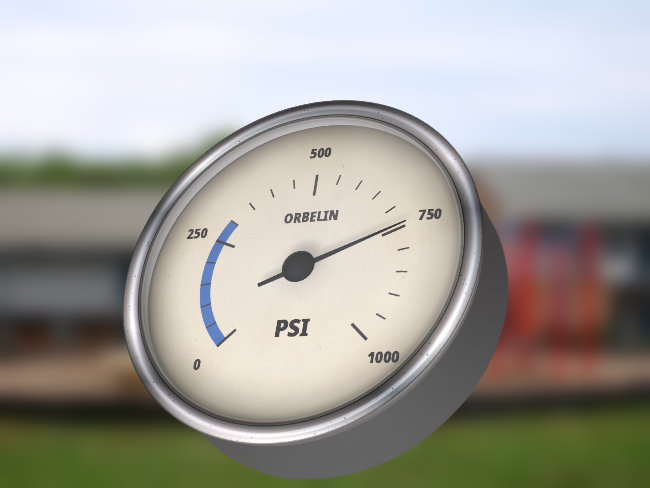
750 psi
